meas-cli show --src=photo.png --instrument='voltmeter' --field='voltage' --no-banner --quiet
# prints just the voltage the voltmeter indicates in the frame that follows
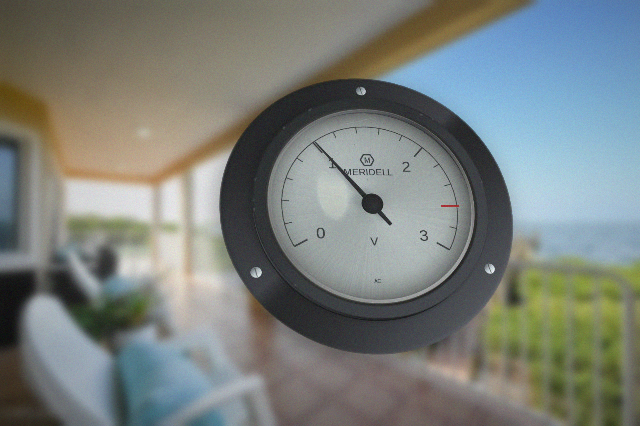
1 V
